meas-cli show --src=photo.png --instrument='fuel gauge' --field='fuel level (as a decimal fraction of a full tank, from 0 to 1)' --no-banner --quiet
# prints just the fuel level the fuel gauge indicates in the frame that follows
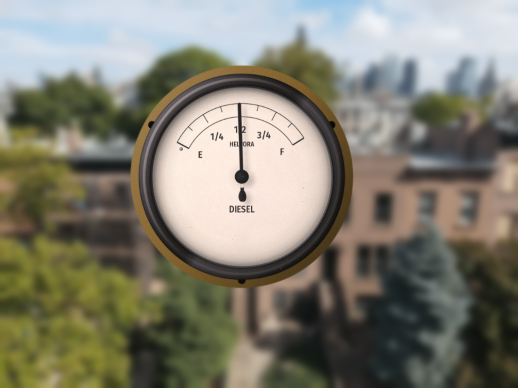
0.5
